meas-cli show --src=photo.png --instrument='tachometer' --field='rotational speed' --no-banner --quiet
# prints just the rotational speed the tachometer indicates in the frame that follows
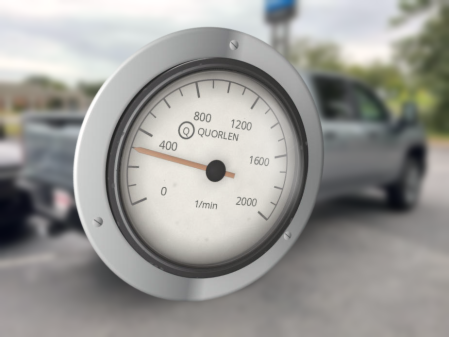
300 rpm
